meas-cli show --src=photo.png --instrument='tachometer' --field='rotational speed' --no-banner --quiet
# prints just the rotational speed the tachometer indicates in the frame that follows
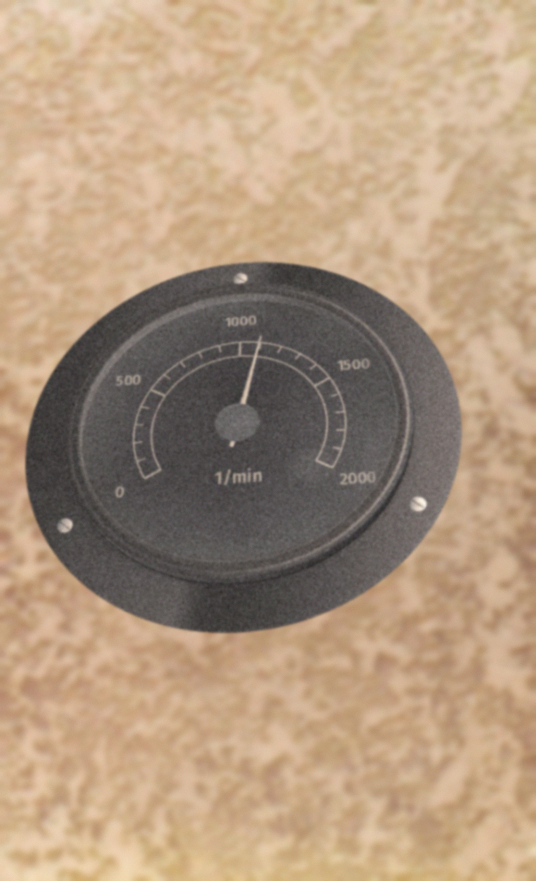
1100 rpm
